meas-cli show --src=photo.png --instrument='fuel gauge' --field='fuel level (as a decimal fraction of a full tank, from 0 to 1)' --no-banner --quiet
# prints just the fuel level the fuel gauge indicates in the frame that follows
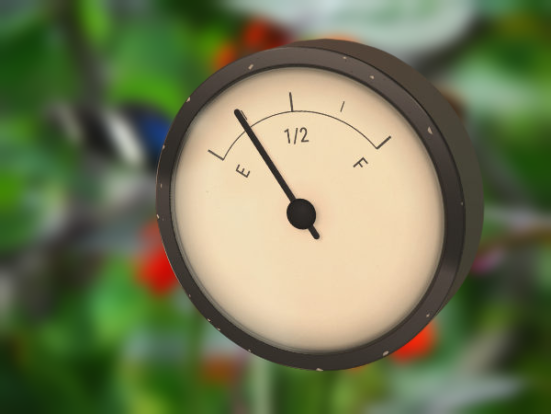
0.25
